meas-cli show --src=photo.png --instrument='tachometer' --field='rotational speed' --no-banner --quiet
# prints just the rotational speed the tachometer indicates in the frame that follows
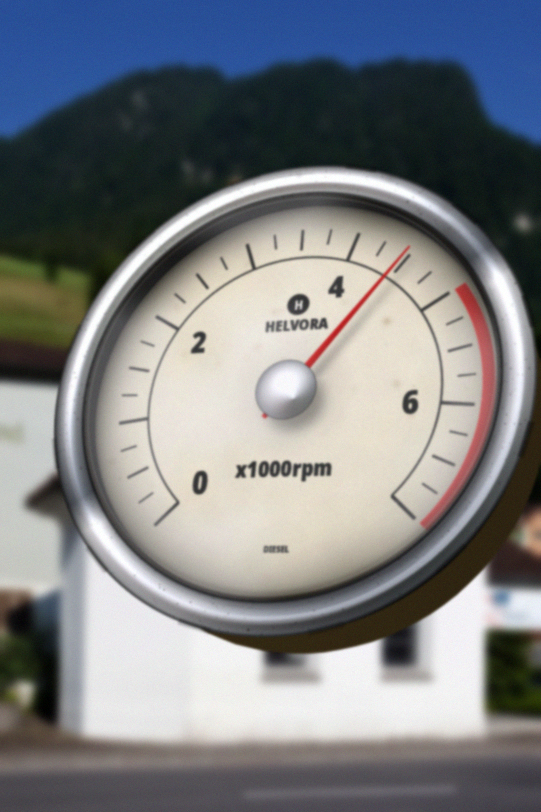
4500 rpm
